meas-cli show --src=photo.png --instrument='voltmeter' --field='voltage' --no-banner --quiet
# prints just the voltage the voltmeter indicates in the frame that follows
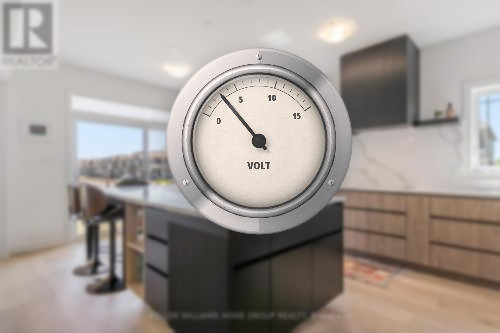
3 V
